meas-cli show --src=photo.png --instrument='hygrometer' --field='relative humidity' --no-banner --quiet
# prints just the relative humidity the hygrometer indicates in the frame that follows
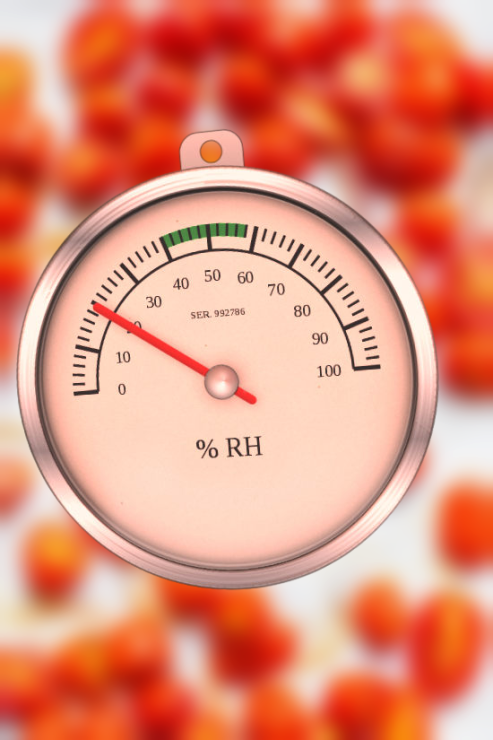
20 %
